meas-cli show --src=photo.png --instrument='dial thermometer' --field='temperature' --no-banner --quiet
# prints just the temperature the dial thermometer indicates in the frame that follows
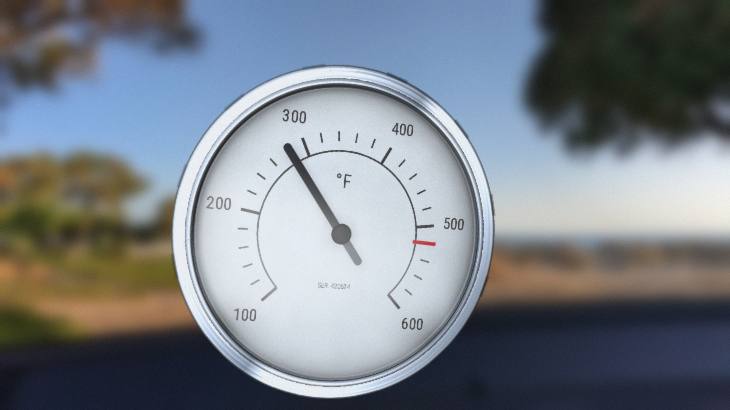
280 °F
